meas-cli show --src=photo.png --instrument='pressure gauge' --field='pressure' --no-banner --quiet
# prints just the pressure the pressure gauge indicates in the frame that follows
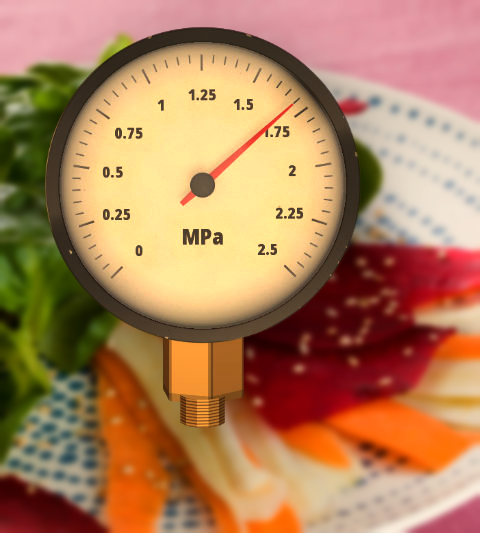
1.7 MPa
